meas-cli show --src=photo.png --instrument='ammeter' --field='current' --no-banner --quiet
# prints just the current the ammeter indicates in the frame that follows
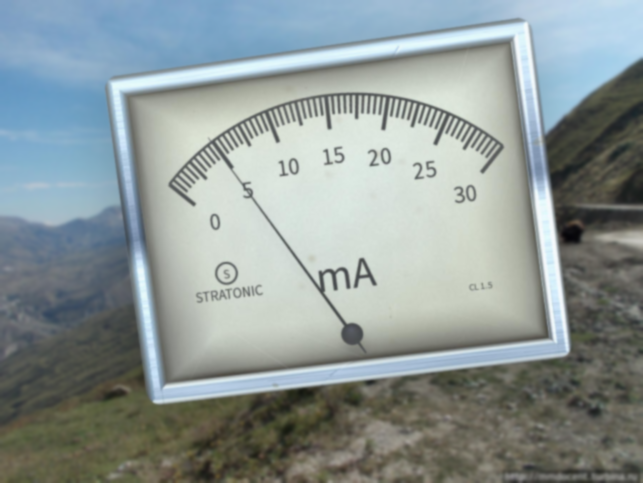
5 mA
